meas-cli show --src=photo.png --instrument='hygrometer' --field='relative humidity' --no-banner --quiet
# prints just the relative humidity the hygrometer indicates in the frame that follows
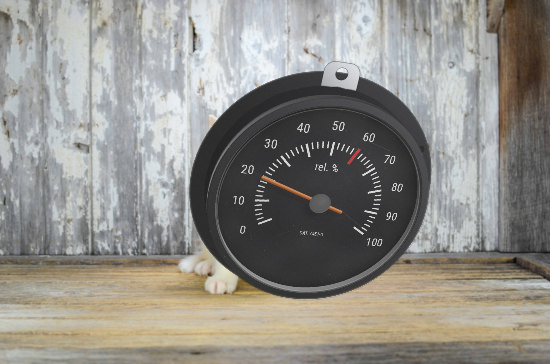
20 %
